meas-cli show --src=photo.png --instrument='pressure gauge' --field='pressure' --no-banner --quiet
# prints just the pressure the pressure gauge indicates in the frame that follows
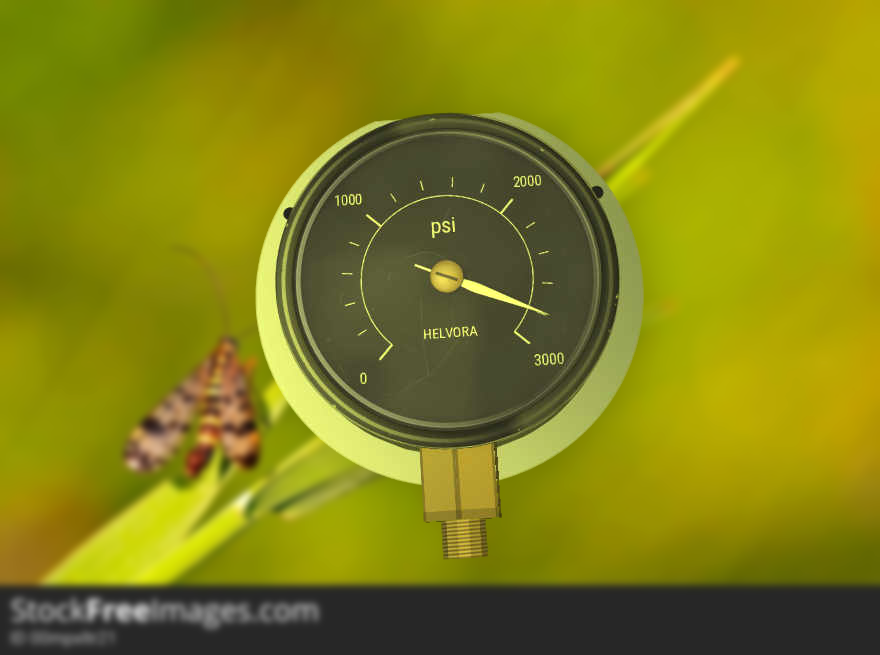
2800 psi
